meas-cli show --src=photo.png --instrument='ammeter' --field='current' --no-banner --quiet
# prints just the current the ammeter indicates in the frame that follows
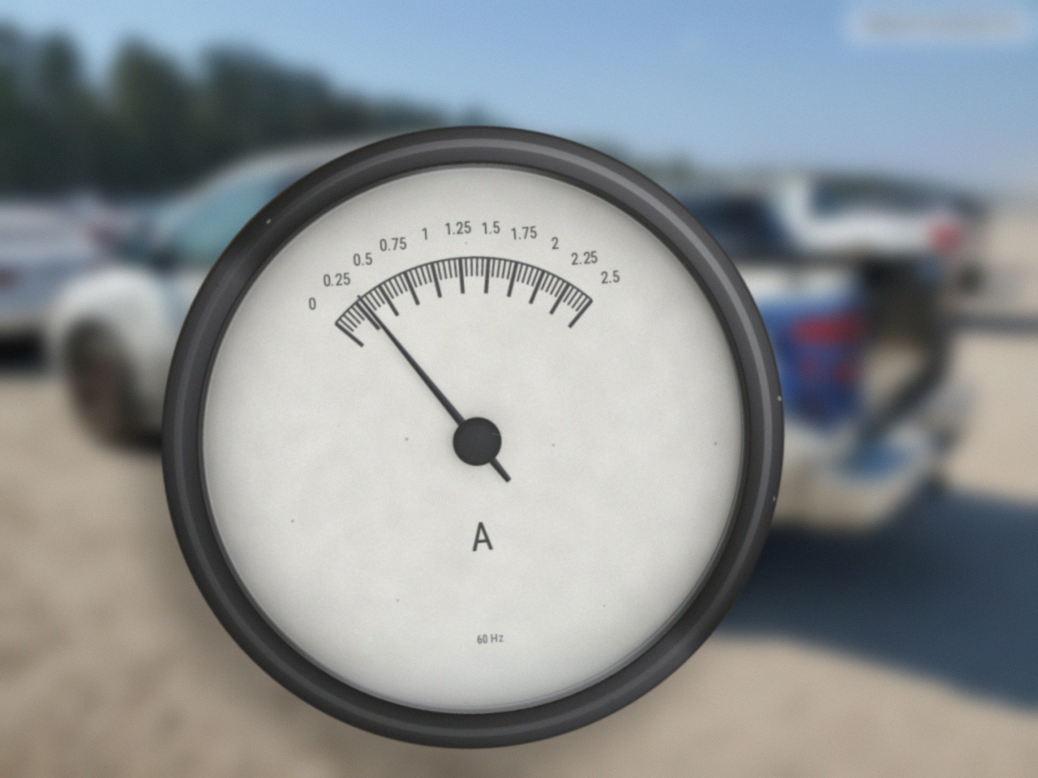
0.3 A
